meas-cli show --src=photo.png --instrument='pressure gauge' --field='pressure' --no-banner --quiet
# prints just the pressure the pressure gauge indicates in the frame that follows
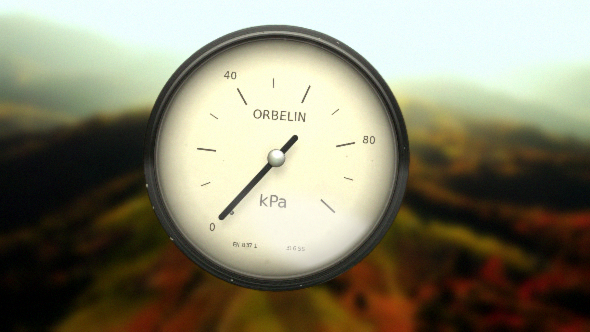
0 kPa
